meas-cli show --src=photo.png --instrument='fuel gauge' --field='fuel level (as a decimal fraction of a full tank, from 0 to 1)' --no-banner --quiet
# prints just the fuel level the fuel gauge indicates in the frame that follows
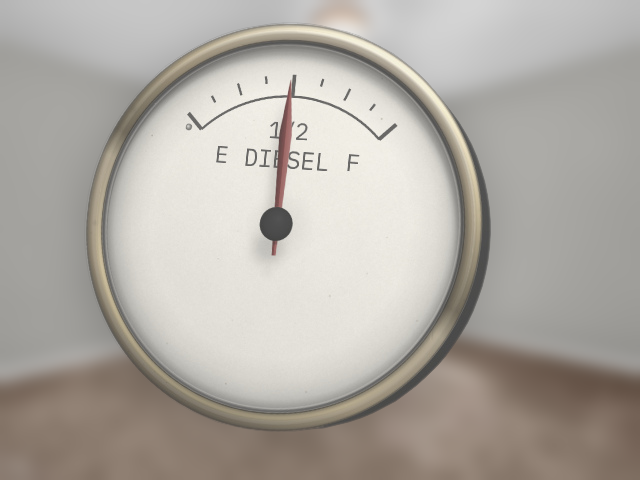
0.5
